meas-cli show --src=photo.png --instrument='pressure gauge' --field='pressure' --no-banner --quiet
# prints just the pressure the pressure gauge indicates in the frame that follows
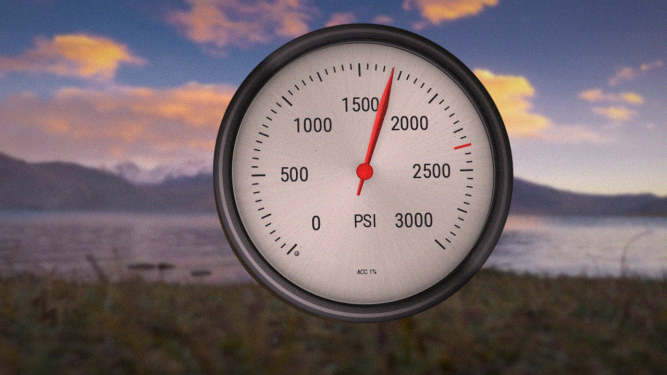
1700 psi
